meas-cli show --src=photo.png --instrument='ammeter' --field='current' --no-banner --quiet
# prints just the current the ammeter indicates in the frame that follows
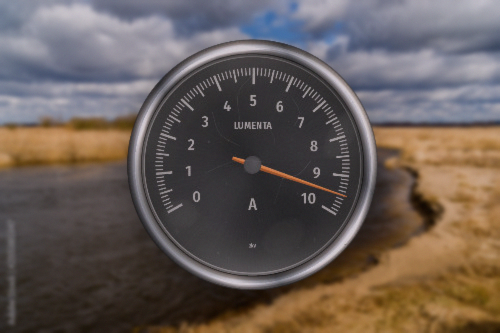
9.5 A
